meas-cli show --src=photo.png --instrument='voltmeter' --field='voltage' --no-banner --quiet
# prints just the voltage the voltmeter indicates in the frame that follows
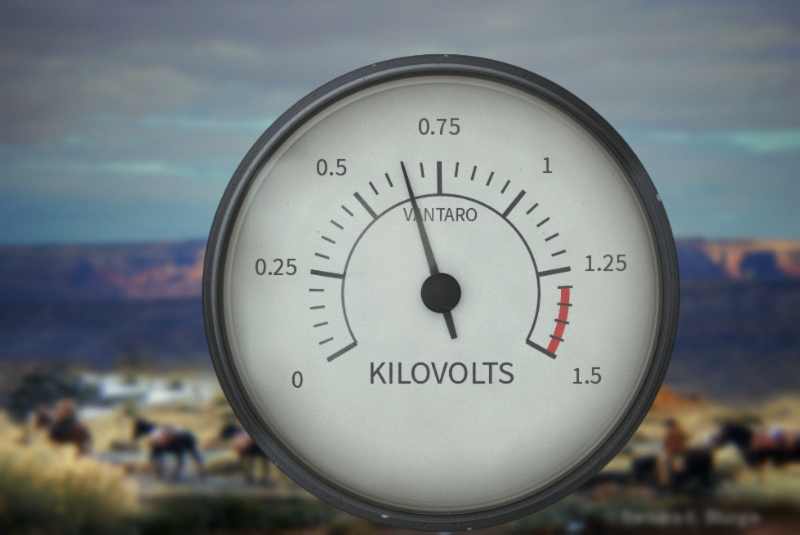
0.65 kV
